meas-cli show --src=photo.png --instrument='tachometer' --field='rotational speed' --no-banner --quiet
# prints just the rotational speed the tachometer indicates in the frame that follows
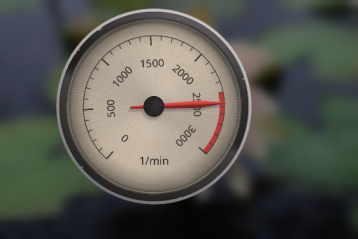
2500 rpm
